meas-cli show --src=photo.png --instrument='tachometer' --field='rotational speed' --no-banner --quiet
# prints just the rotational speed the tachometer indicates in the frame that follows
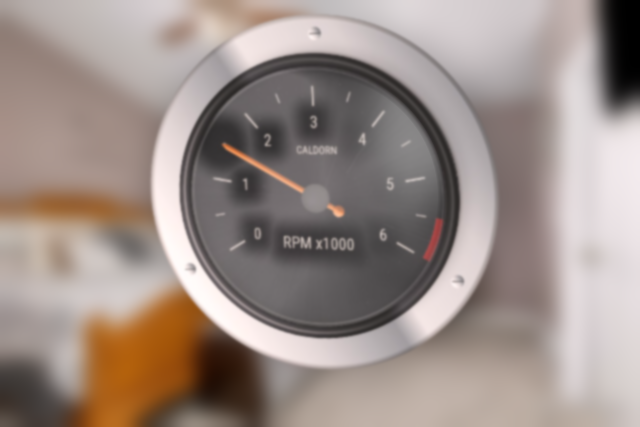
1500 rpm
